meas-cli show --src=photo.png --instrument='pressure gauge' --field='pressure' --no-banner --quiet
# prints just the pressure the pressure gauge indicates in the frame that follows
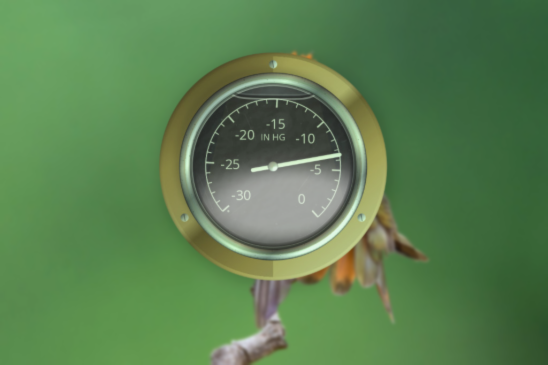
-6.5 inHg
